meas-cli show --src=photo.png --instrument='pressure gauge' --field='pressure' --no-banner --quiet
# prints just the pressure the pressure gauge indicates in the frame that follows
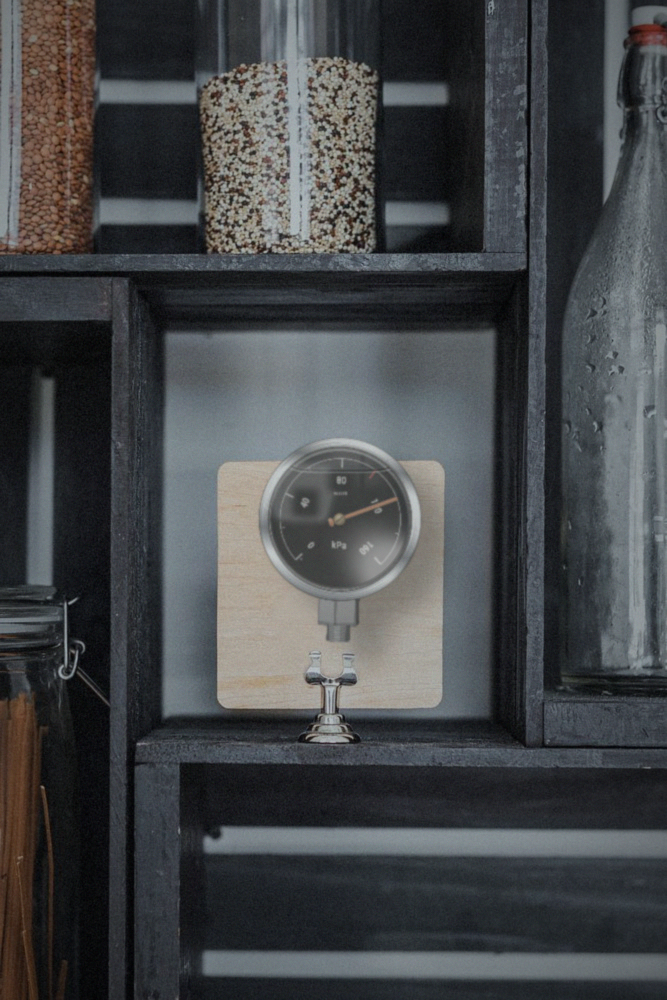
120 kPa
